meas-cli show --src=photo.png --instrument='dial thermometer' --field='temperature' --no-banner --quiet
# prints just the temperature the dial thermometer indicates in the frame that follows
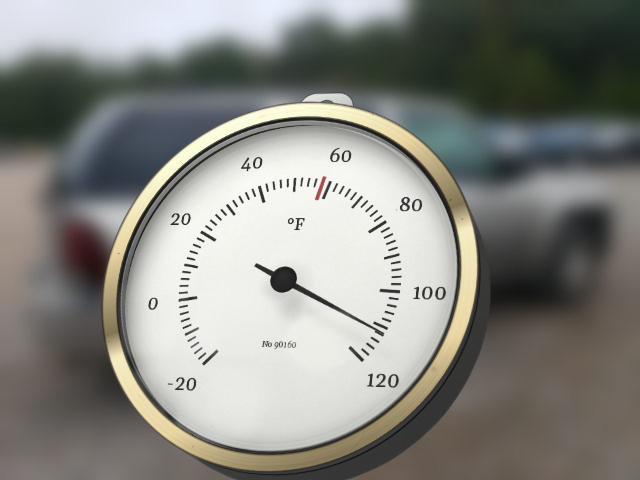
112 °F
